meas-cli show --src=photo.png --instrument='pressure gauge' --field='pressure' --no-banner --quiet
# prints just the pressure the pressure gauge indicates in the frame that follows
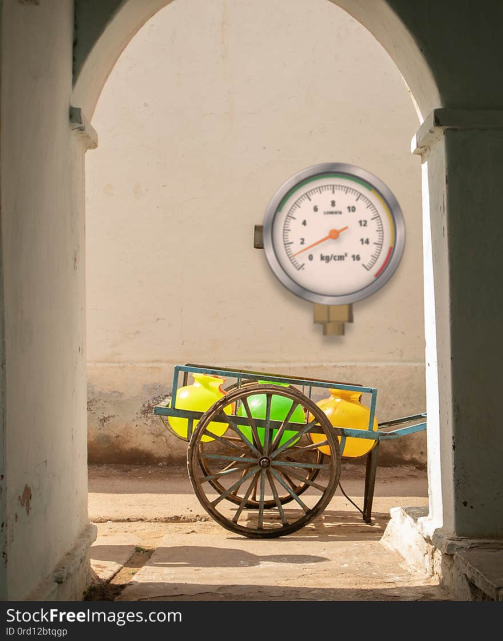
1 kg/cm²
